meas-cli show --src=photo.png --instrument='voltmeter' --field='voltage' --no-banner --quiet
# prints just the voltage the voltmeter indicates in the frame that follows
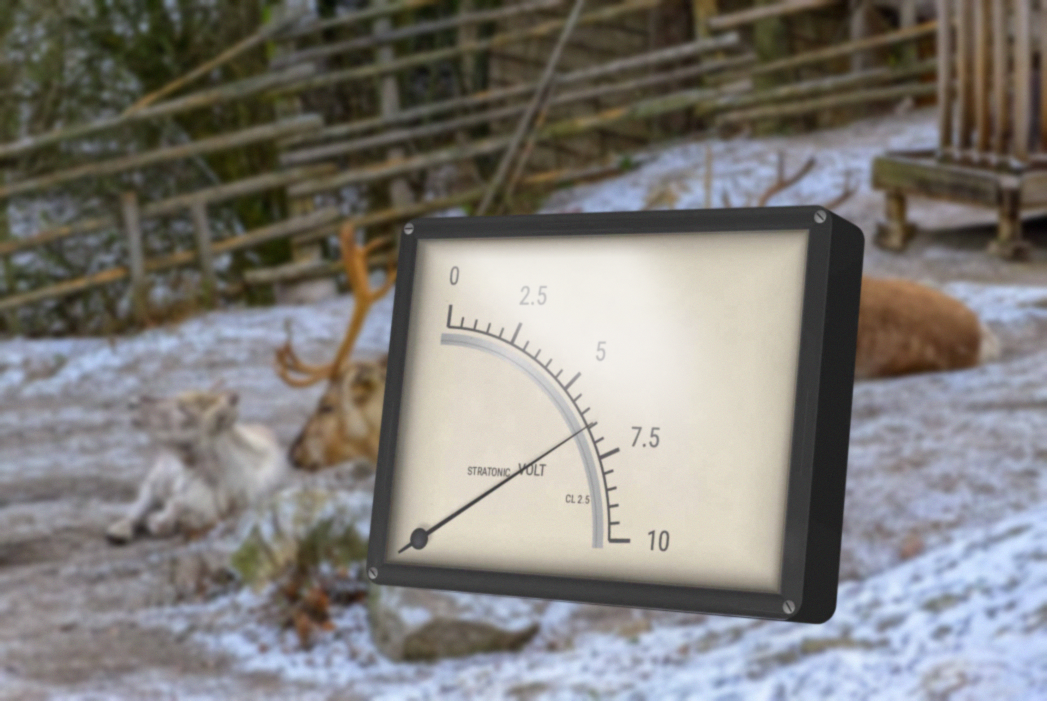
6.5 V
